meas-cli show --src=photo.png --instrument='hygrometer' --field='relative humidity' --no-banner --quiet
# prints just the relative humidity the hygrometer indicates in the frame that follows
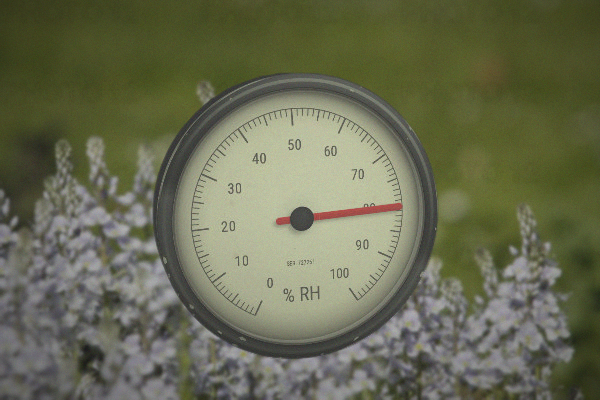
80 %
